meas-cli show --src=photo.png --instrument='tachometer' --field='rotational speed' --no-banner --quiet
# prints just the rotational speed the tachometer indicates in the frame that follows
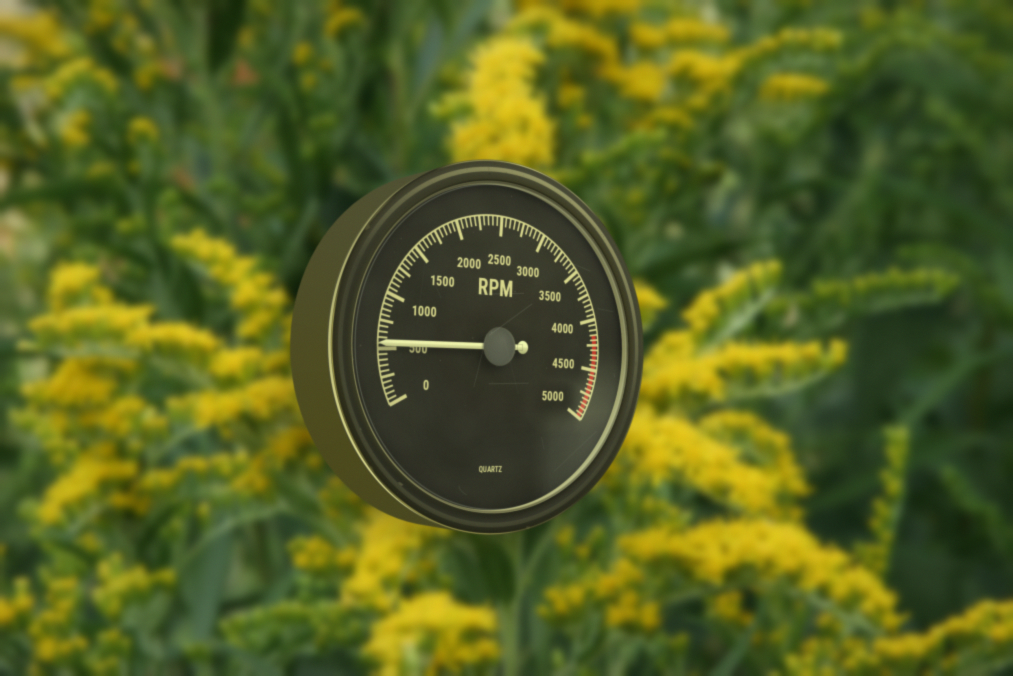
550 rpm
